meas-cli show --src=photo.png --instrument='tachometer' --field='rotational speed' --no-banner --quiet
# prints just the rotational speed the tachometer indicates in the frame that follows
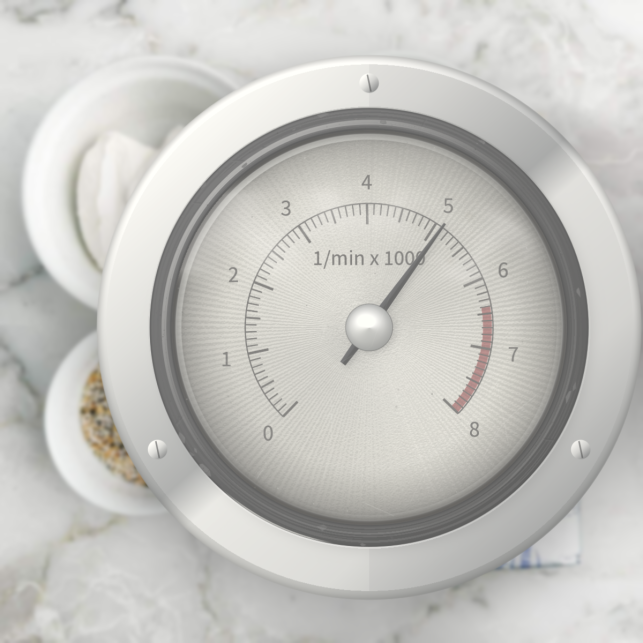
5100 rpm
